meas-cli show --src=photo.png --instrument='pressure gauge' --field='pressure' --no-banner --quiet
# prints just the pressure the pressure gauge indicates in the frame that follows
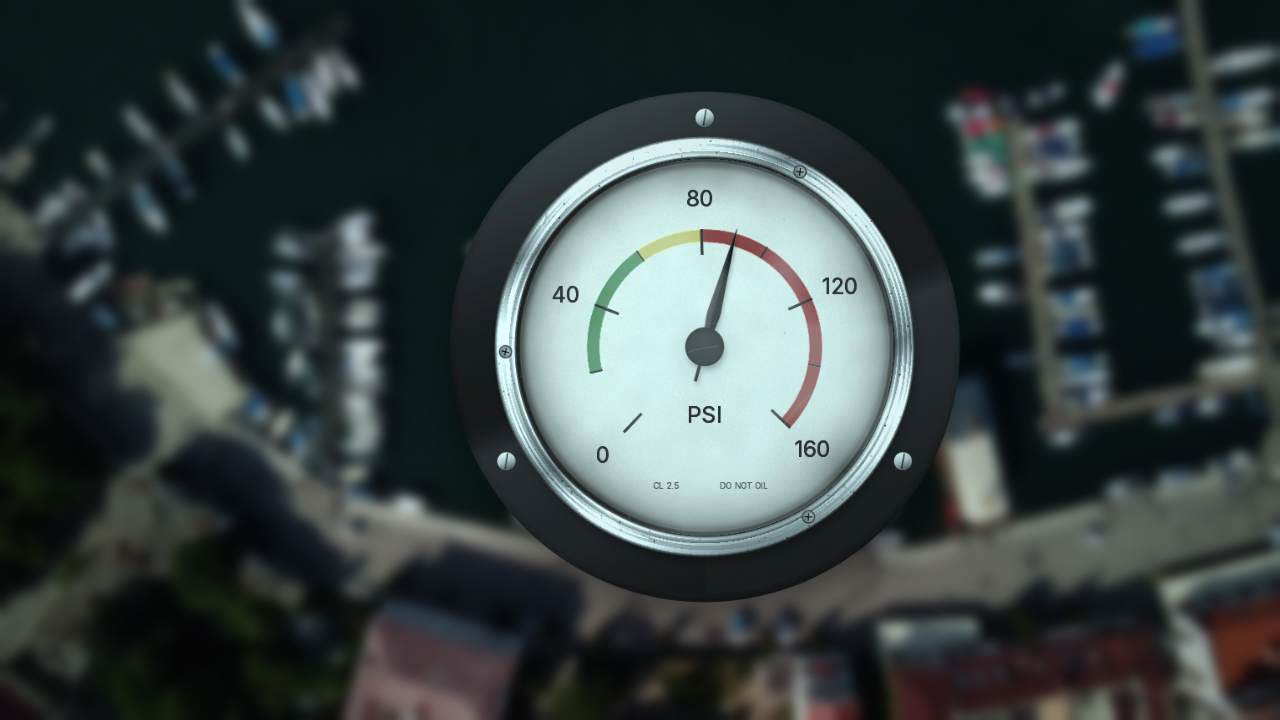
90 psi
